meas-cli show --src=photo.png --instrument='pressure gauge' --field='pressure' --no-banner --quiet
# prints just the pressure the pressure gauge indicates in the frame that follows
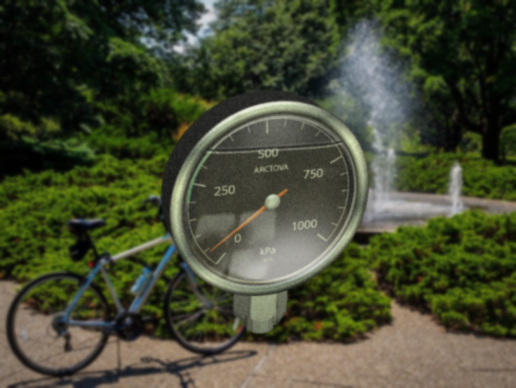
50 kPa
